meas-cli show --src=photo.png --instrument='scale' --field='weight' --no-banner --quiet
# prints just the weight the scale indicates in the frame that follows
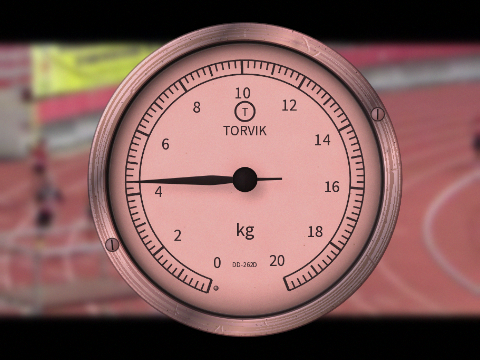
4.4 kg
